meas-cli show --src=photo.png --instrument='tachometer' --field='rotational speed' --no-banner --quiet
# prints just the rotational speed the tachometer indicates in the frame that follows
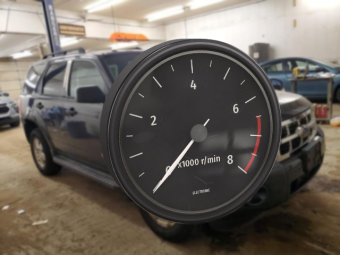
0 rpm
